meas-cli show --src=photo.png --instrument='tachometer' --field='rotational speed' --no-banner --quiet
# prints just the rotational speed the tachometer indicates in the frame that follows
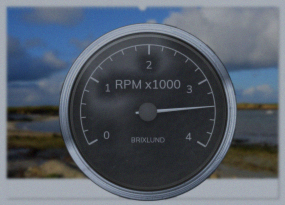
3400 rpm
